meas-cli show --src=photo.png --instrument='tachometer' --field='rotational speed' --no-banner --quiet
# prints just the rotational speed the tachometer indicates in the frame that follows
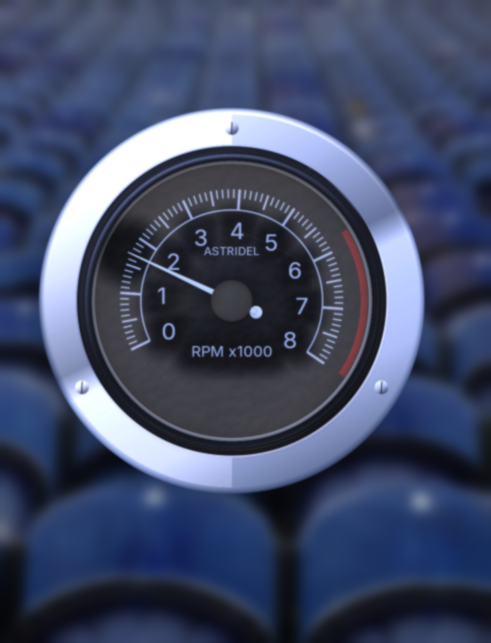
1700 rpm
